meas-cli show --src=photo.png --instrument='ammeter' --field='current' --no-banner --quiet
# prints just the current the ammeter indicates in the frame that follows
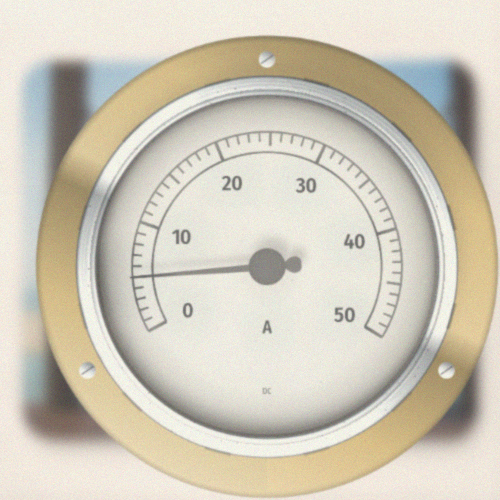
5 A
